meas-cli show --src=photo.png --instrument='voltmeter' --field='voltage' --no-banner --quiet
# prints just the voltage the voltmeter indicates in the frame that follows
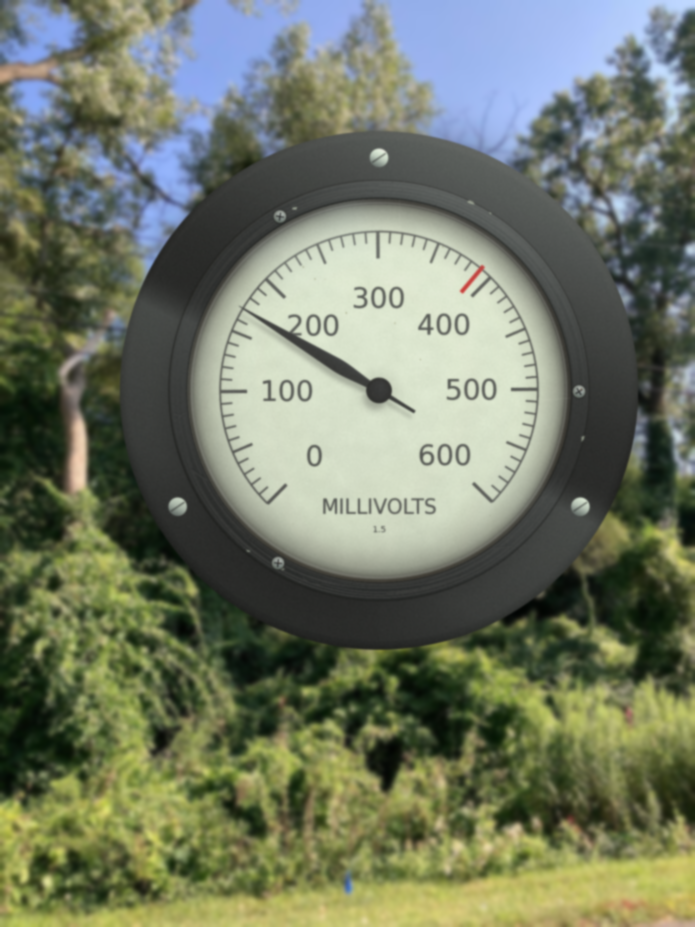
170 mV
